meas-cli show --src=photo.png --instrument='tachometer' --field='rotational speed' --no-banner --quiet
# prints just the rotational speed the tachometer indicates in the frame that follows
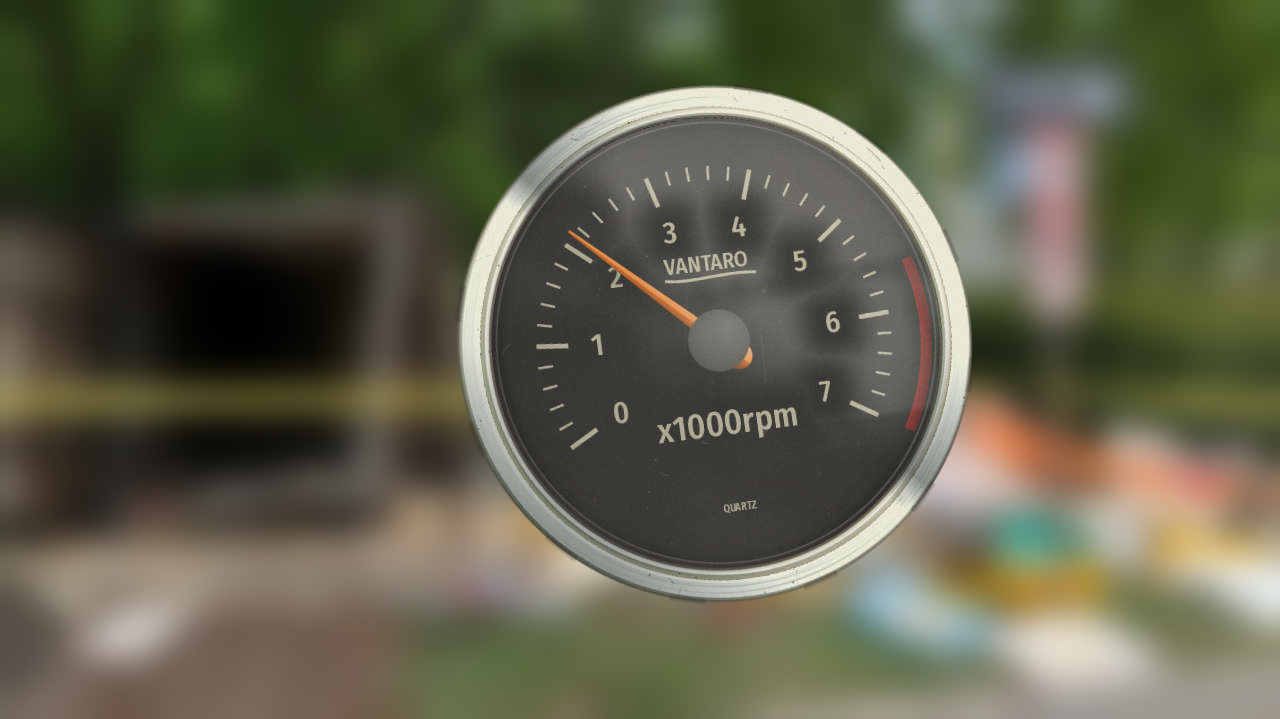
2100 rpm
